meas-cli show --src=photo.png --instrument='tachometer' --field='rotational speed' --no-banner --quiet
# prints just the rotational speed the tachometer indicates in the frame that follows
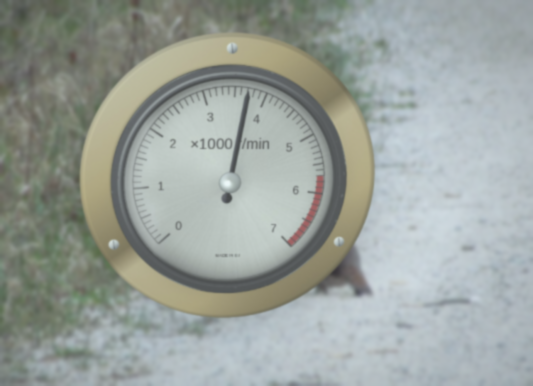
3700 rpm
